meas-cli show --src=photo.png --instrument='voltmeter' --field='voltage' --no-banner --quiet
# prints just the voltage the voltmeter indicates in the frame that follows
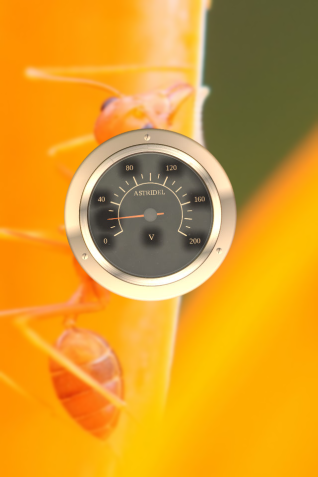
20 V
